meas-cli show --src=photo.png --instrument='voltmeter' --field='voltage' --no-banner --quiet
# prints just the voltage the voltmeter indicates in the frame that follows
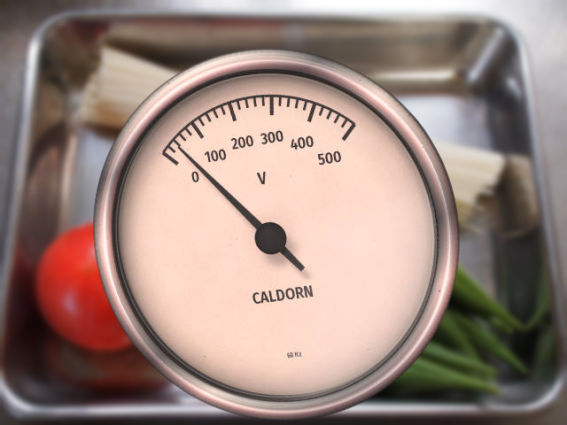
40 V
